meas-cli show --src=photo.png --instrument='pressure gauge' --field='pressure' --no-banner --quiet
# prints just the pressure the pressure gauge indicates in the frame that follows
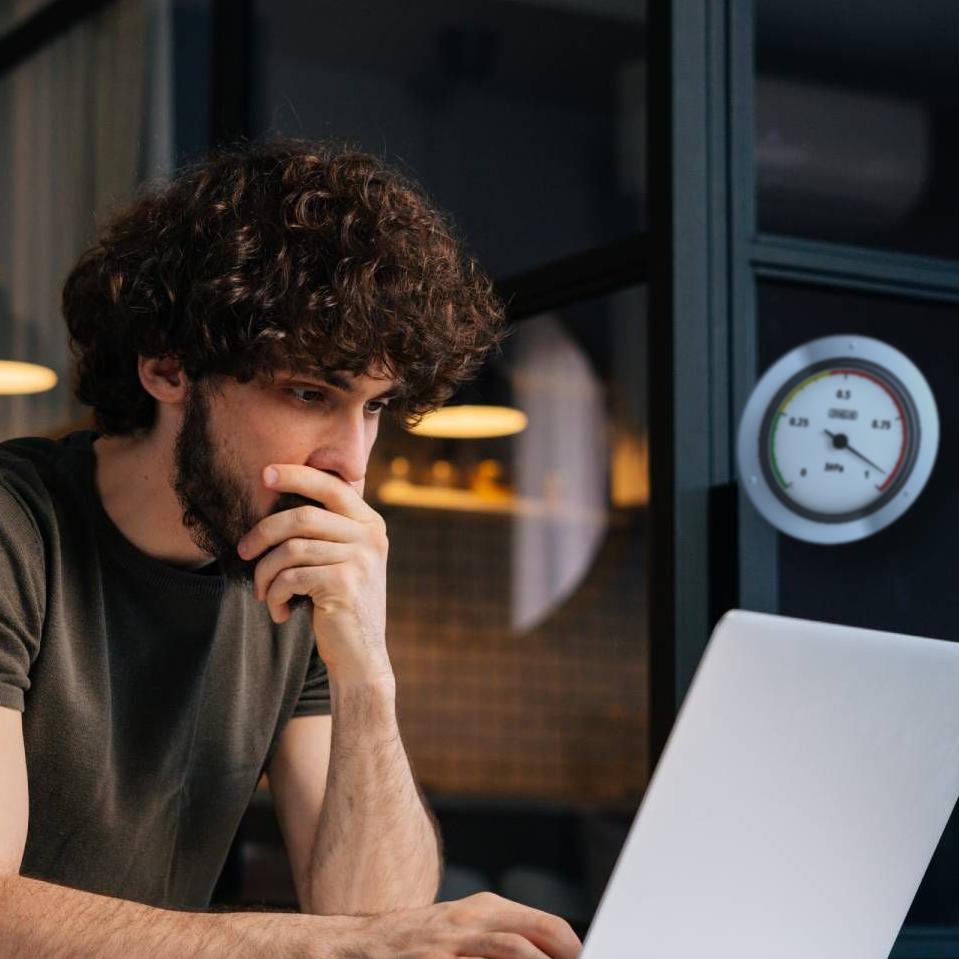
0.95 MPa
